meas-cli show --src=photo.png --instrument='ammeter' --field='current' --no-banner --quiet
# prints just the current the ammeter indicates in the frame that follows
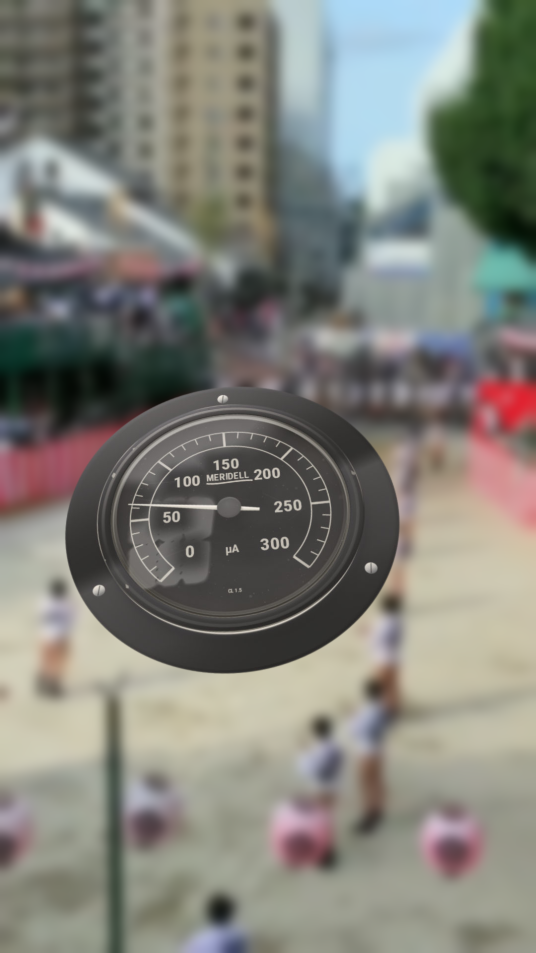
60 µA
